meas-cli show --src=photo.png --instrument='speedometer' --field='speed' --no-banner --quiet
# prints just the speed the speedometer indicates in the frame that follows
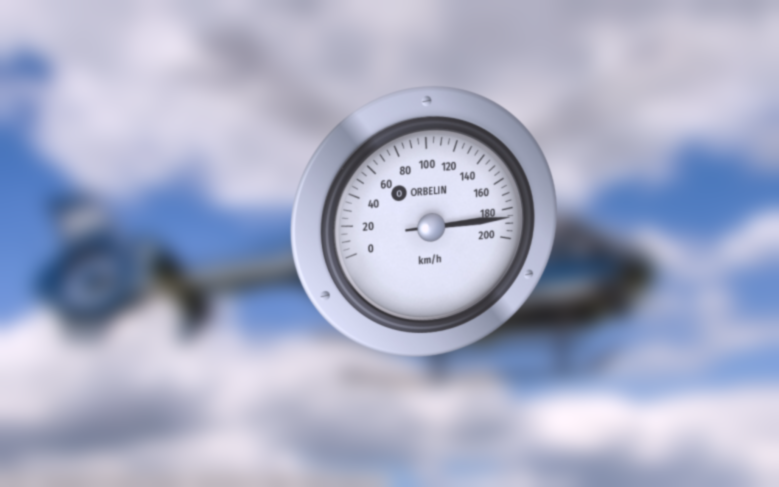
185 km/h
